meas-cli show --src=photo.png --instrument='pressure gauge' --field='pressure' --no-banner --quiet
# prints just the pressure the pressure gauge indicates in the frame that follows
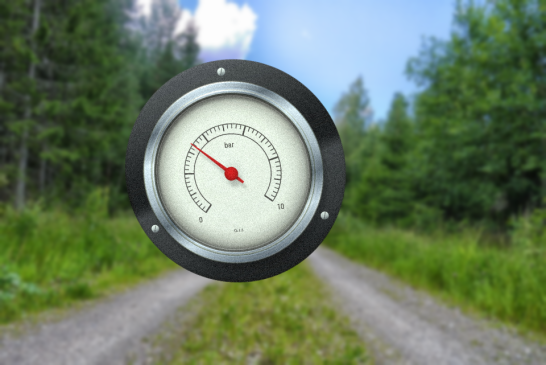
3.4 bar
